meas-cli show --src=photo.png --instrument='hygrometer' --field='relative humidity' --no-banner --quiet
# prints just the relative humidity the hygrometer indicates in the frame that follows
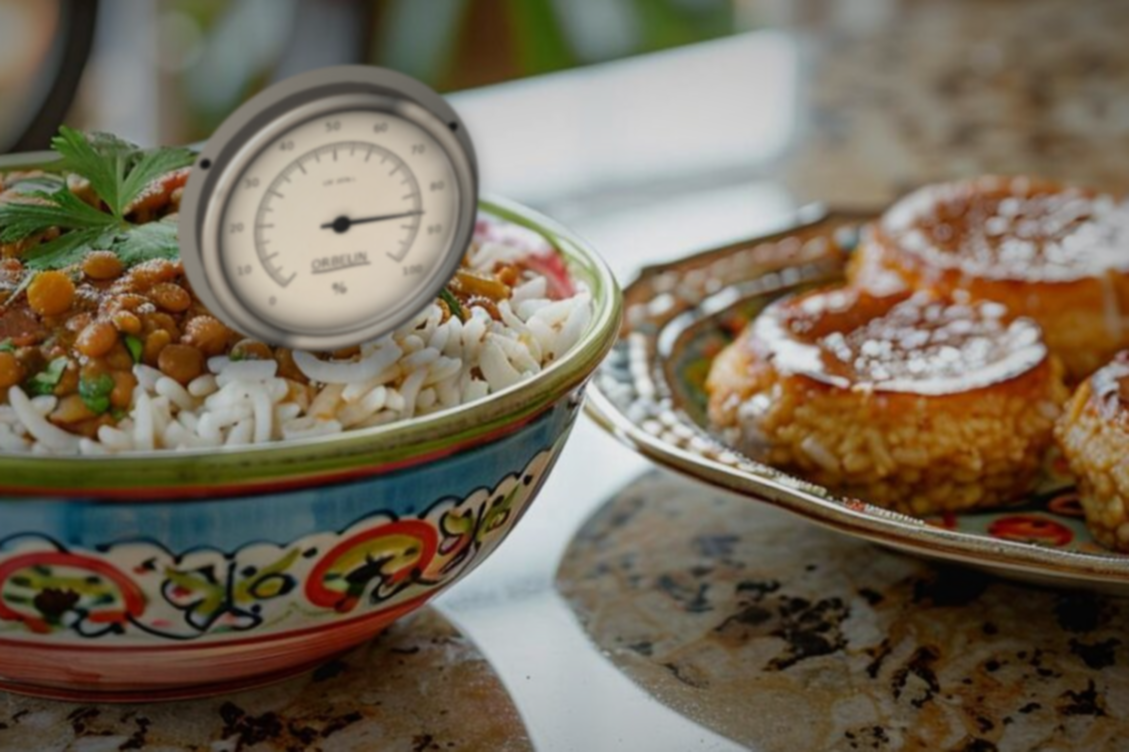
85 %
